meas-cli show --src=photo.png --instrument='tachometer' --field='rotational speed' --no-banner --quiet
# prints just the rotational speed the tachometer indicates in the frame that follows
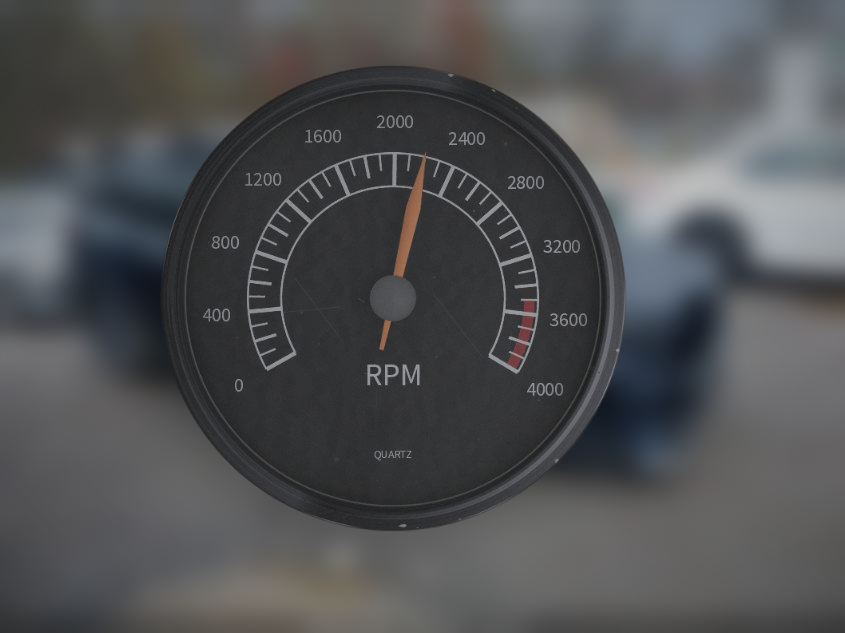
2200 rpm
